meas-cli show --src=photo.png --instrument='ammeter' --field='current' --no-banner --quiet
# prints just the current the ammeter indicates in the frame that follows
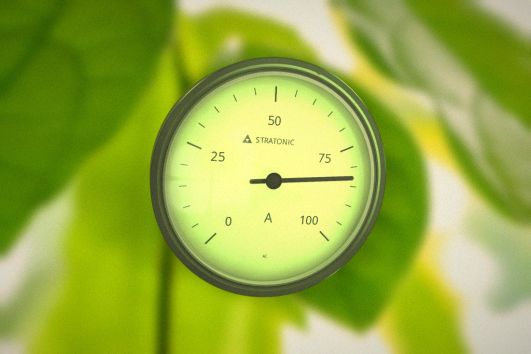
82.5 A
